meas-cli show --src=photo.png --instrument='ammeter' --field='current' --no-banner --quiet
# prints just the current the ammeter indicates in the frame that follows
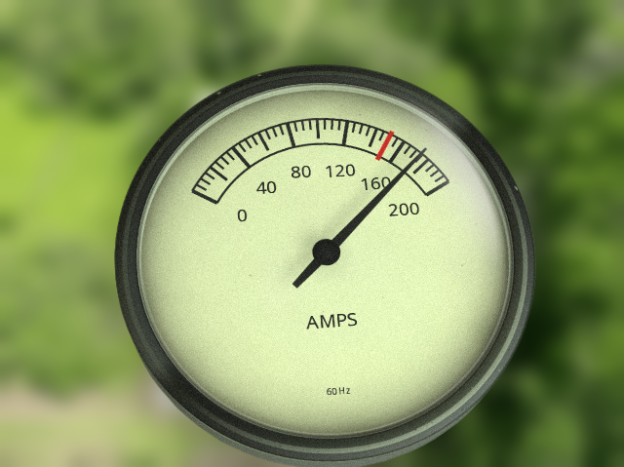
175 A
